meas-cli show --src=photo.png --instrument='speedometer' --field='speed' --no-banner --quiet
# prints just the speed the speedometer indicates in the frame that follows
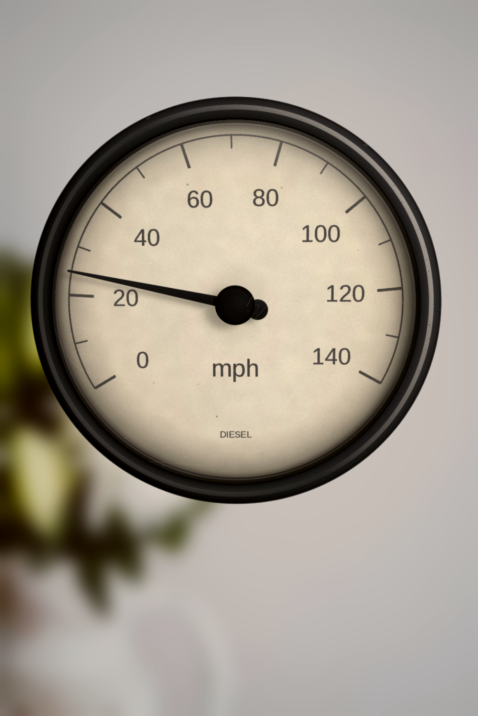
25 mph
